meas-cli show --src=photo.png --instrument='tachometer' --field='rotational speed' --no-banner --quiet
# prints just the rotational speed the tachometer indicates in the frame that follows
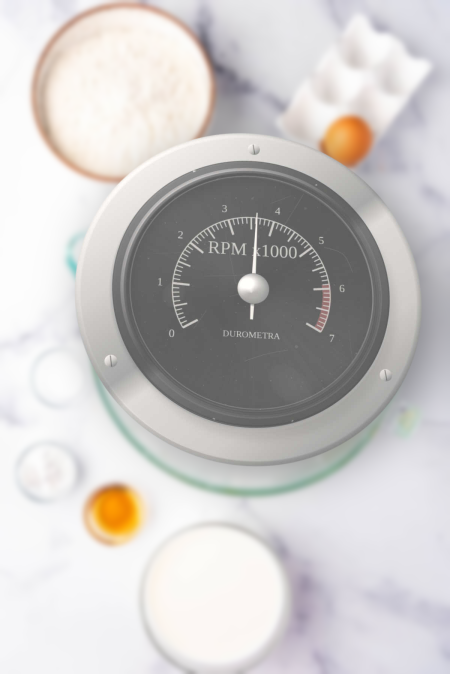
3600 rpm
